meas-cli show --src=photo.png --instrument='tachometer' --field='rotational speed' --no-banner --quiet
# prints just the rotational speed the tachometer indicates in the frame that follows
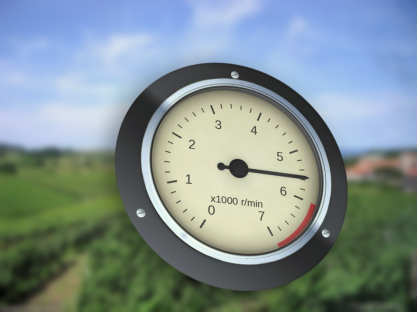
5600 rpm
